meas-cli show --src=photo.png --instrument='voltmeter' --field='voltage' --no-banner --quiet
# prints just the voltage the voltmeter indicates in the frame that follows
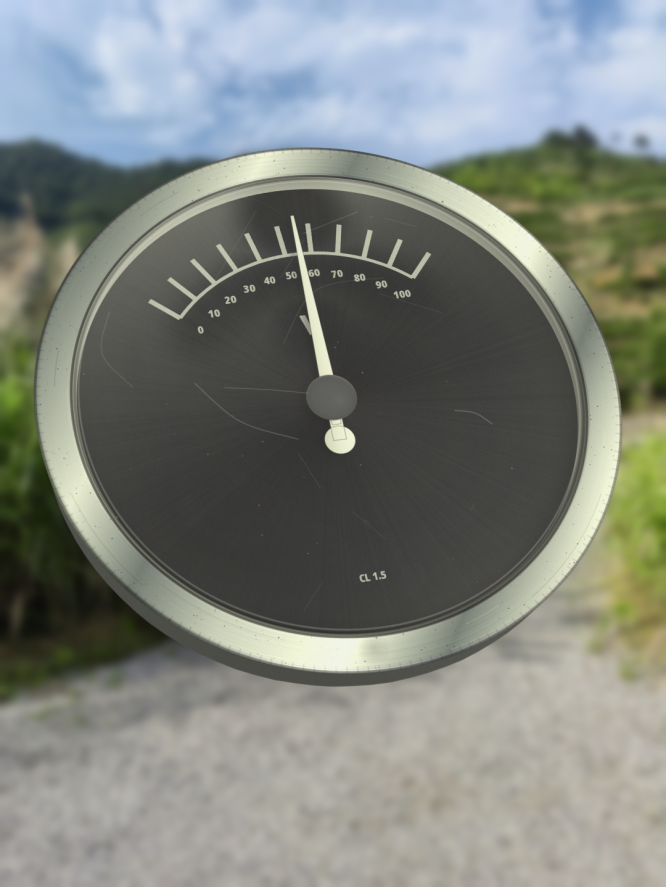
55 V
